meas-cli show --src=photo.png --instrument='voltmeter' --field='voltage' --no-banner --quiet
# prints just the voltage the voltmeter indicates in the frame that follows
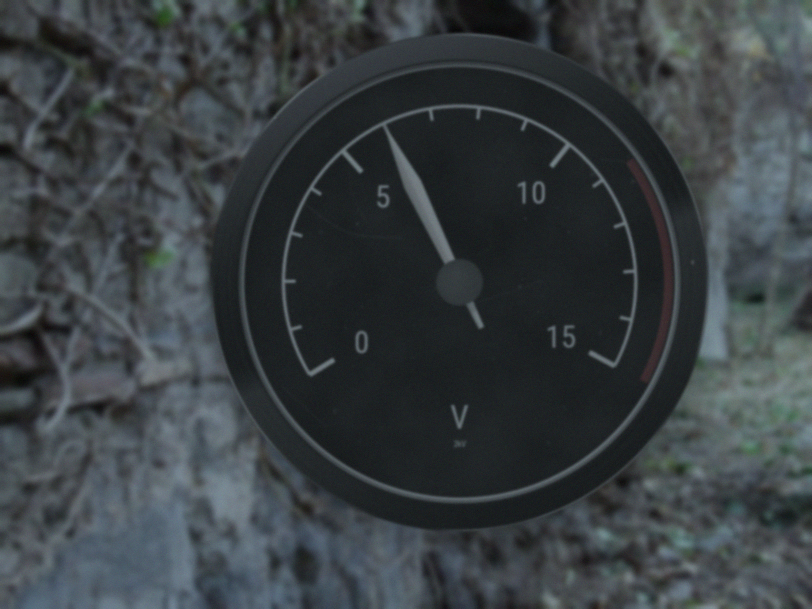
6 V
